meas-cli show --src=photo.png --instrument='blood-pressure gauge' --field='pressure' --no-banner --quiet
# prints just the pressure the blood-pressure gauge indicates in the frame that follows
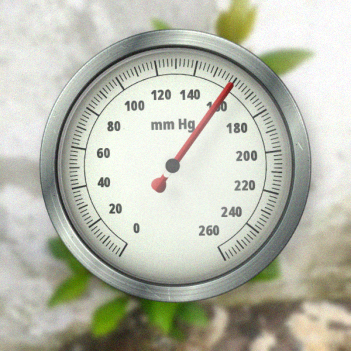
160 mmHg
